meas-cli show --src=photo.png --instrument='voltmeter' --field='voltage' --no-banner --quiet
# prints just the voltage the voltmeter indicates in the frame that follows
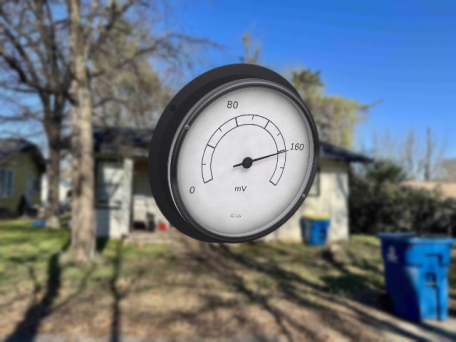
160 mV
